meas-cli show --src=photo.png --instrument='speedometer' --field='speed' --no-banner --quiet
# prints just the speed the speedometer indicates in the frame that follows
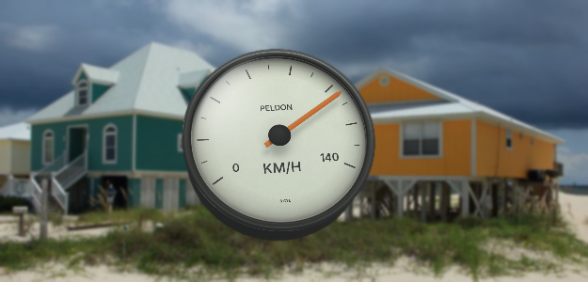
105 km/h
